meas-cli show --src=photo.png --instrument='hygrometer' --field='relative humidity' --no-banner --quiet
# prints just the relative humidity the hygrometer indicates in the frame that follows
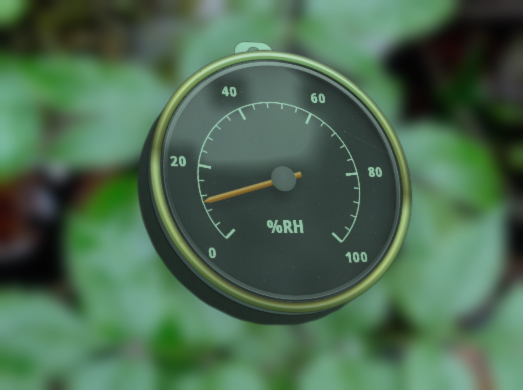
10 %
